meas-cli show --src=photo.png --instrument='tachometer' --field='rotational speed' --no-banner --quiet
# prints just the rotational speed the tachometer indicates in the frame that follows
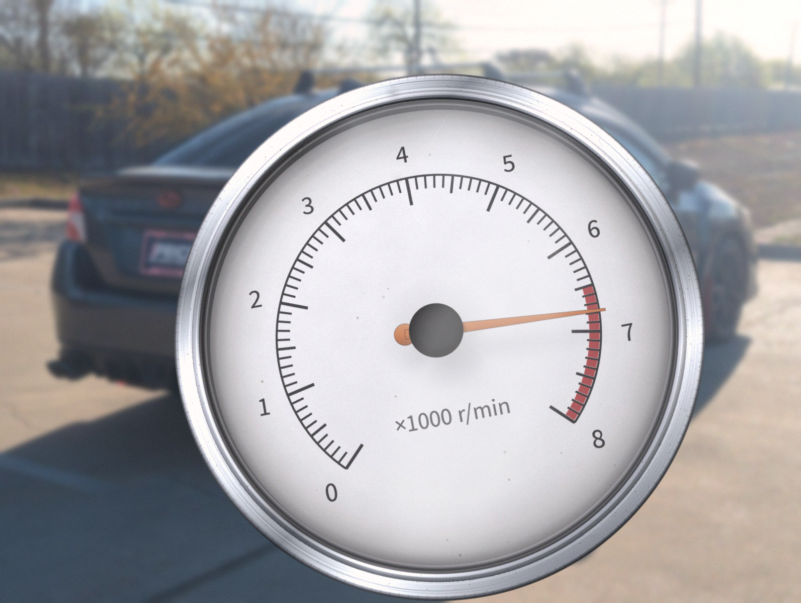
6800 rpm
